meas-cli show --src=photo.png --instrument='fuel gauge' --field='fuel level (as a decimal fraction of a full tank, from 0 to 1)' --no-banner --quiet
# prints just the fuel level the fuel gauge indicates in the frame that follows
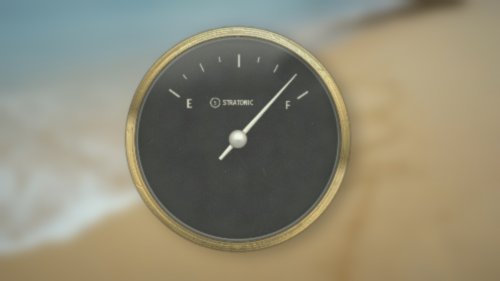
0.875
